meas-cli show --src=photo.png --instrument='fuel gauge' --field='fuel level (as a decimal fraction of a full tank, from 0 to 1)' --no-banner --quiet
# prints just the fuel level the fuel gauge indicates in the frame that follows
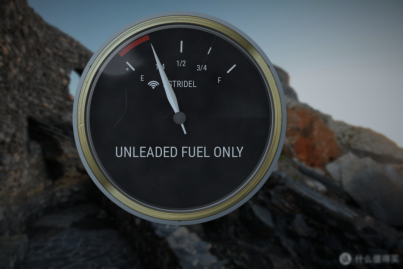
0.25
